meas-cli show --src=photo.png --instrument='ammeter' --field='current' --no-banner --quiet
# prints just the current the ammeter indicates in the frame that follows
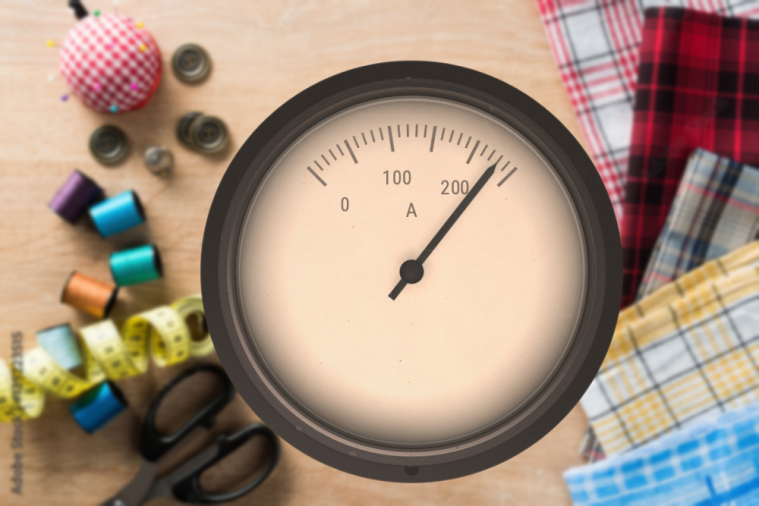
230 A
